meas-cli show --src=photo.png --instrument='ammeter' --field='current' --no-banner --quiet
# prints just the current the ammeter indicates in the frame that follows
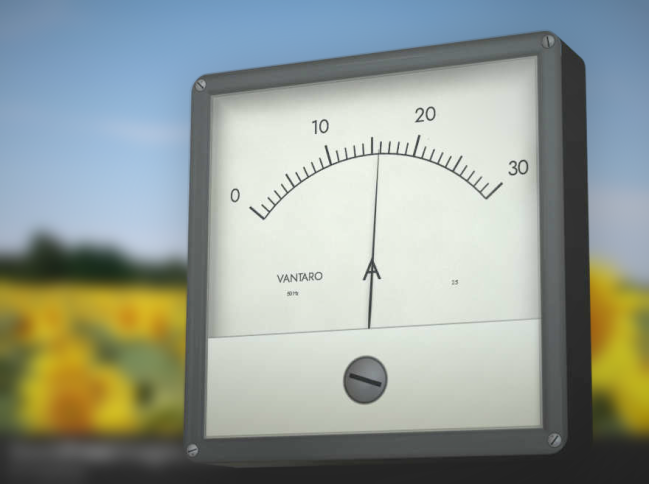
16 A
